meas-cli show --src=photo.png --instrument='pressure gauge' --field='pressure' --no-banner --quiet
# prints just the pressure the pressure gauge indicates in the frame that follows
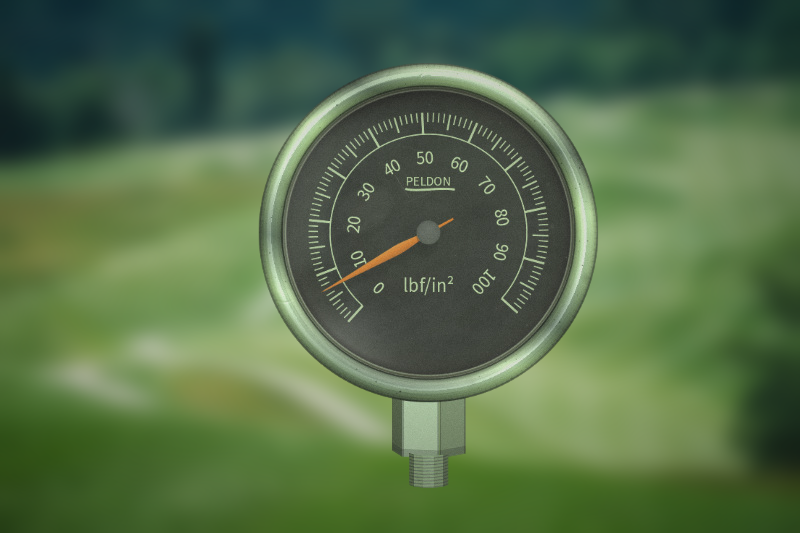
7 psi
